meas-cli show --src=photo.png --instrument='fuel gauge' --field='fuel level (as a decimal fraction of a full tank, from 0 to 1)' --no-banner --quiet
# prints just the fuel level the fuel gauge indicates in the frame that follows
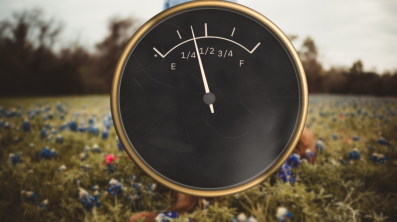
0.375
